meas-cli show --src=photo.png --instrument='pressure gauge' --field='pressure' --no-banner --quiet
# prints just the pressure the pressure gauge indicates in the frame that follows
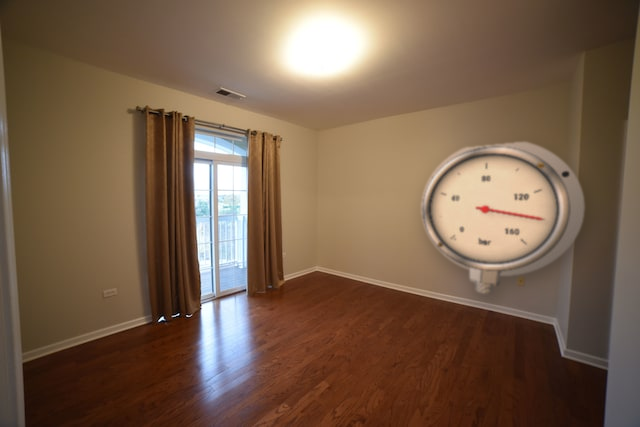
140 bar
